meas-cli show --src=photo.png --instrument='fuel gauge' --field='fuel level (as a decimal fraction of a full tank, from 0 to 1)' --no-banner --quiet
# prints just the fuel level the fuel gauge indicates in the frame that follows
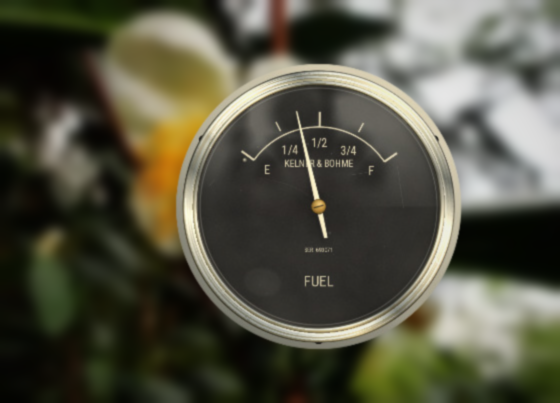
0.375
